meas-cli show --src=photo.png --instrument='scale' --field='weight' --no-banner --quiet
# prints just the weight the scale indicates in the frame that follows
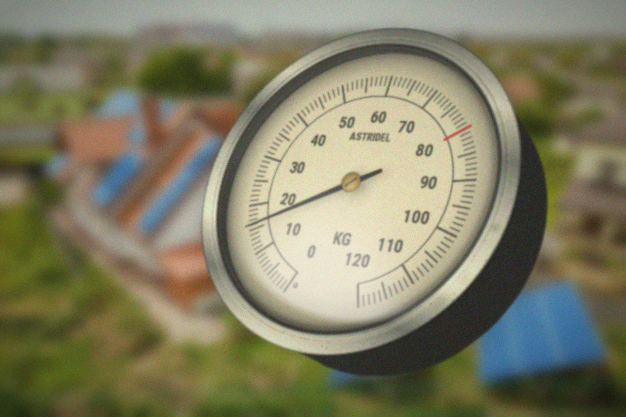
15 kg
